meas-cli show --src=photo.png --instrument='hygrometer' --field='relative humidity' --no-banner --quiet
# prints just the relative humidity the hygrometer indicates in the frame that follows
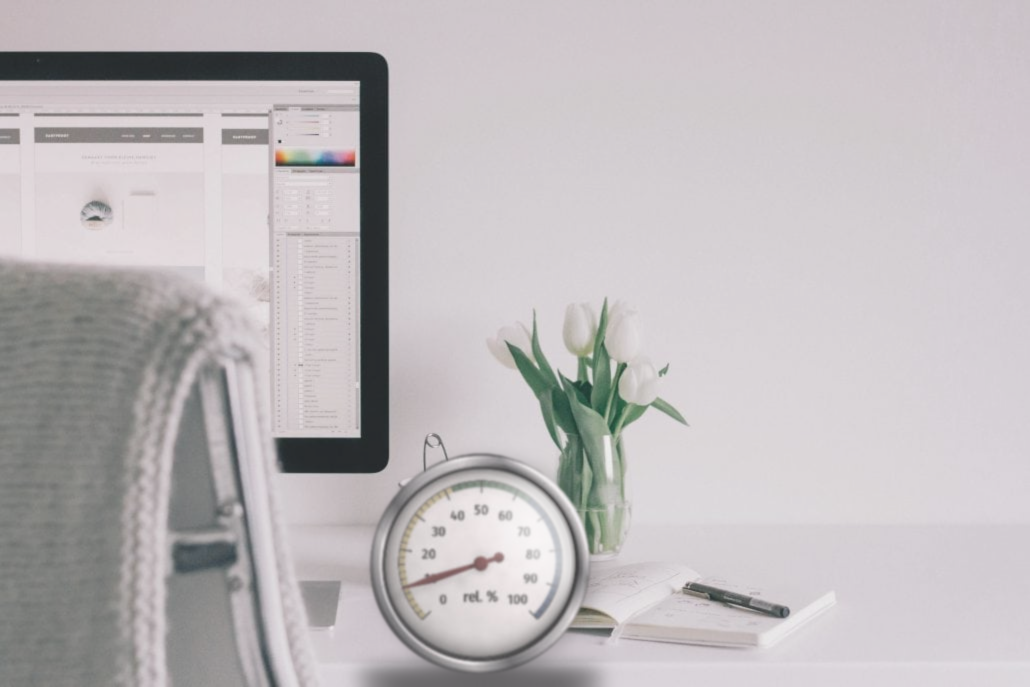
10 %
